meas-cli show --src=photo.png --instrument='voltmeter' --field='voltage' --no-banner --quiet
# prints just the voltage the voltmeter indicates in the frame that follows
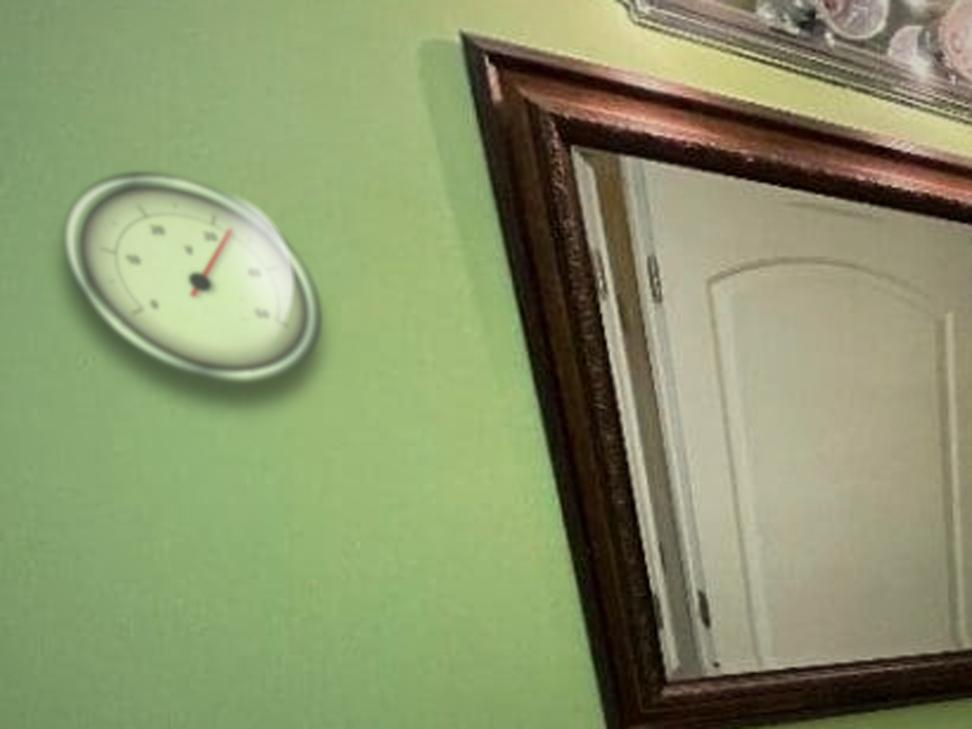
32.5 V
